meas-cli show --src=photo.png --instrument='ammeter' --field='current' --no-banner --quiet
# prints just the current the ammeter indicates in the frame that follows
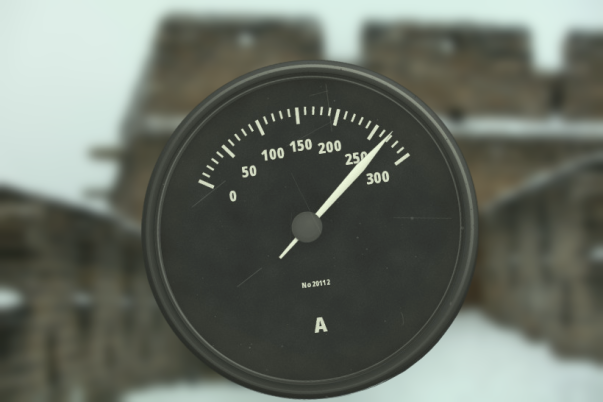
270 A
